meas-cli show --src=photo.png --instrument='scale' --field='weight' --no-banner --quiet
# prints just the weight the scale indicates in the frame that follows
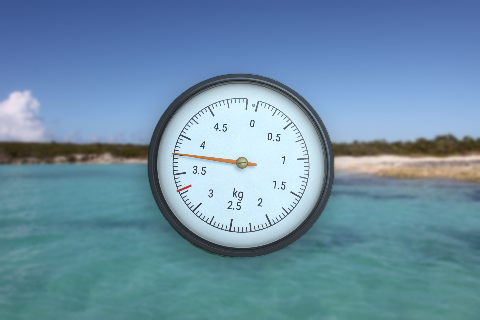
3.75 kg
